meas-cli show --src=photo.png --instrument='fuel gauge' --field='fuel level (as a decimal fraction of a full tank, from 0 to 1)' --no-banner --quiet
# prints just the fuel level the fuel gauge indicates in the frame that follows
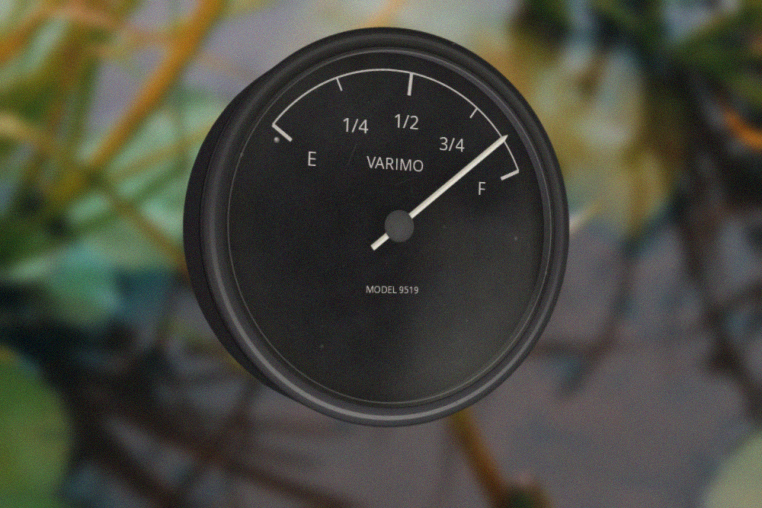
0.875
